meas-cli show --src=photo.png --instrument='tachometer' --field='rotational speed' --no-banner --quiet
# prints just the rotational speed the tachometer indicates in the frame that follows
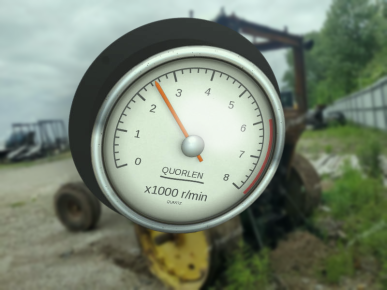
2500 rpm
